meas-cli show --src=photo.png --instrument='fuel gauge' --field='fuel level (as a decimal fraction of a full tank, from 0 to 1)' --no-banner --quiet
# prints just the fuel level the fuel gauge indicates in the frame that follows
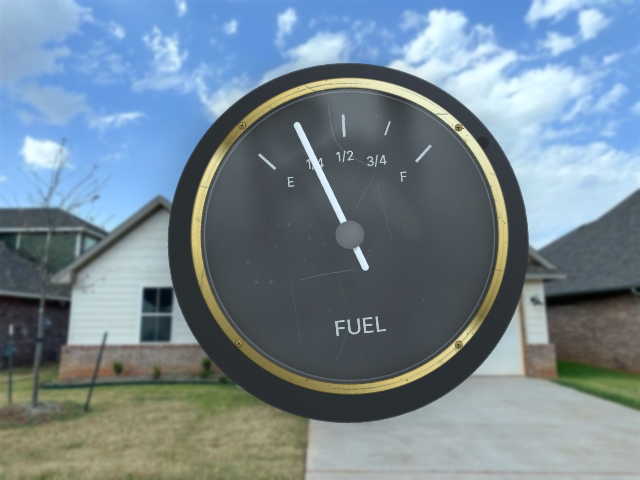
0.25
